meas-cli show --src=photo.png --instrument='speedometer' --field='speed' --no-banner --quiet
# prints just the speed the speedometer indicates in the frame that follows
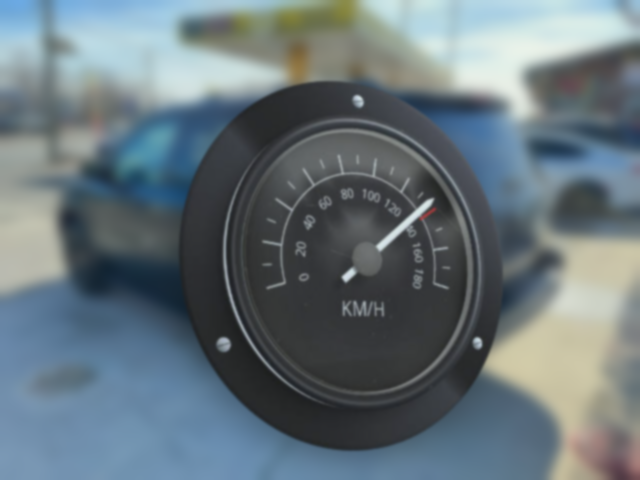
135 km/h
